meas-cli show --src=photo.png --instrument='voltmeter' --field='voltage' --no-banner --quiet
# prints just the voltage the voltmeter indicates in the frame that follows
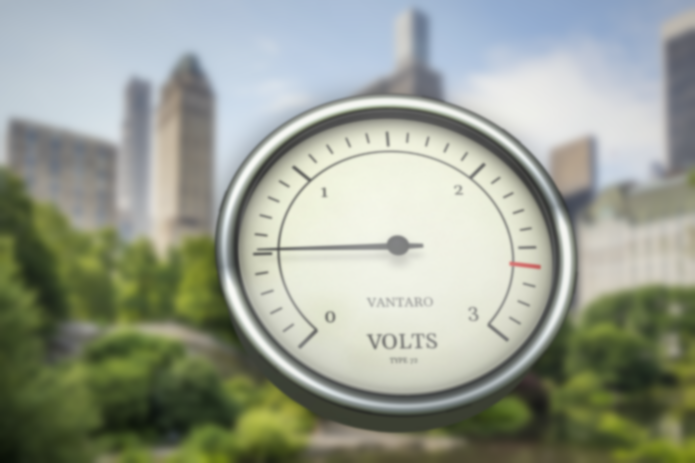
0.5 V
